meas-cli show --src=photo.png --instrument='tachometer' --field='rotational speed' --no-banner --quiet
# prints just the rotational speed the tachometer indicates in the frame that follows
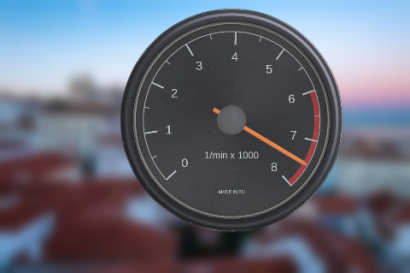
7500 rpm
